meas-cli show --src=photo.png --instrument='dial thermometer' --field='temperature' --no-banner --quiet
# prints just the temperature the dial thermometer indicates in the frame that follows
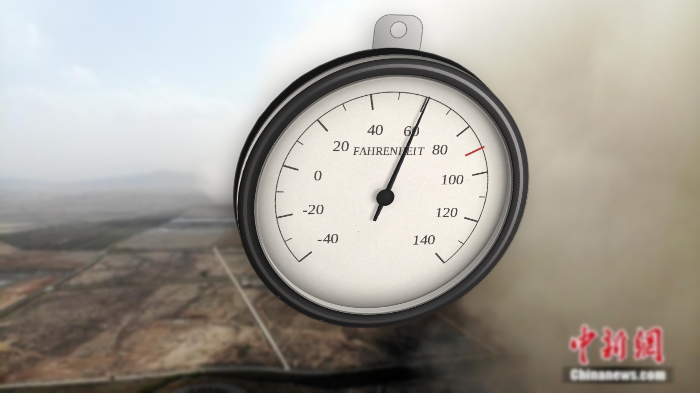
60 °F
